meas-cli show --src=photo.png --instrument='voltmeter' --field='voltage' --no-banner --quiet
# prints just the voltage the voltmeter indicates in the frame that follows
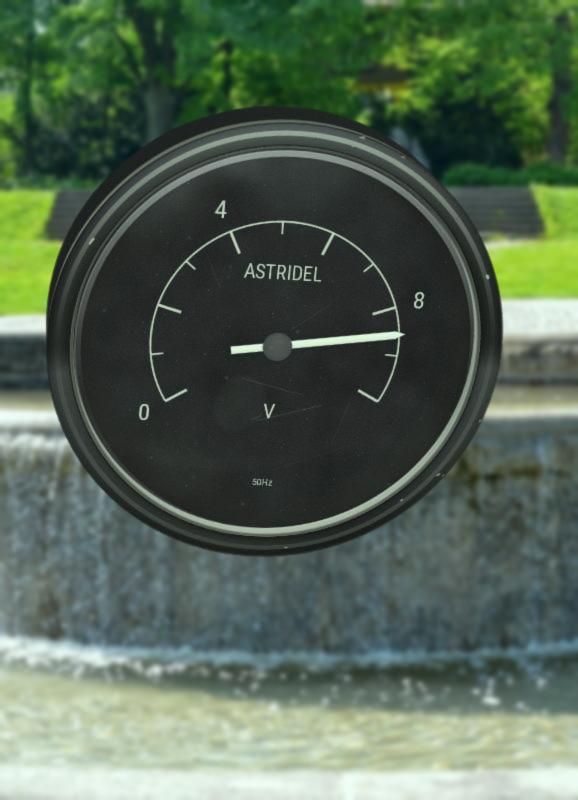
8.5 V
